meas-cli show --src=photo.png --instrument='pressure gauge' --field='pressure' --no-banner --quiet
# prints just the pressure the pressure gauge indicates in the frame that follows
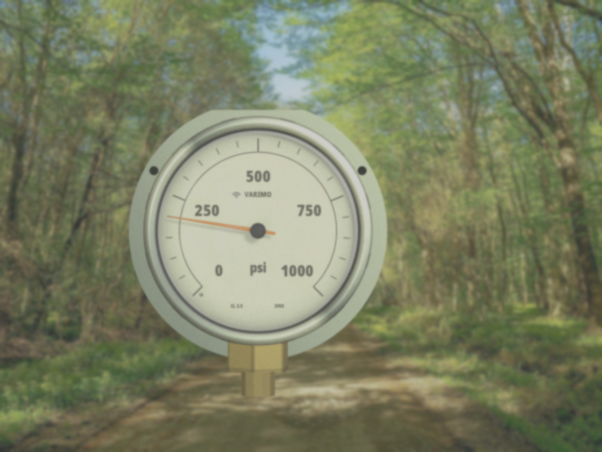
200 psi
